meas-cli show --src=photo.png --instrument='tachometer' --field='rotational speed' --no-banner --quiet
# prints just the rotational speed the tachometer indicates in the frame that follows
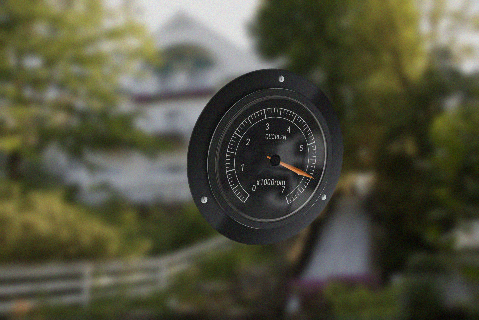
6000 rpm
